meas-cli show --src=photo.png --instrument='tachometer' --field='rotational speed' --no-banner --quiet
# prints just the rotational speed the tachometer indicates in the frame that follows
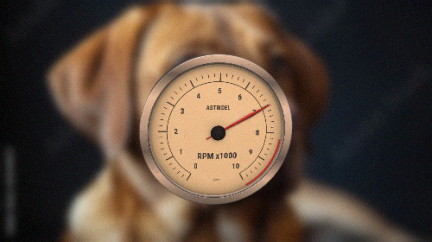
7000 rpm
